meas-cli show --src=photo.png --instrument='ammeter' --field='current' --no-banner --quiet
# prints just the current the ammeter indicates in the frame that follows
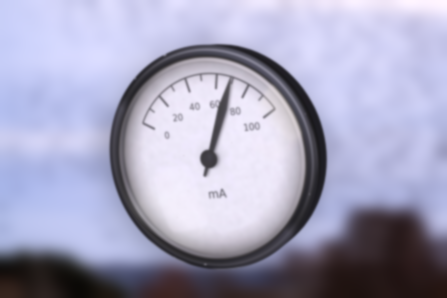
70 mA
